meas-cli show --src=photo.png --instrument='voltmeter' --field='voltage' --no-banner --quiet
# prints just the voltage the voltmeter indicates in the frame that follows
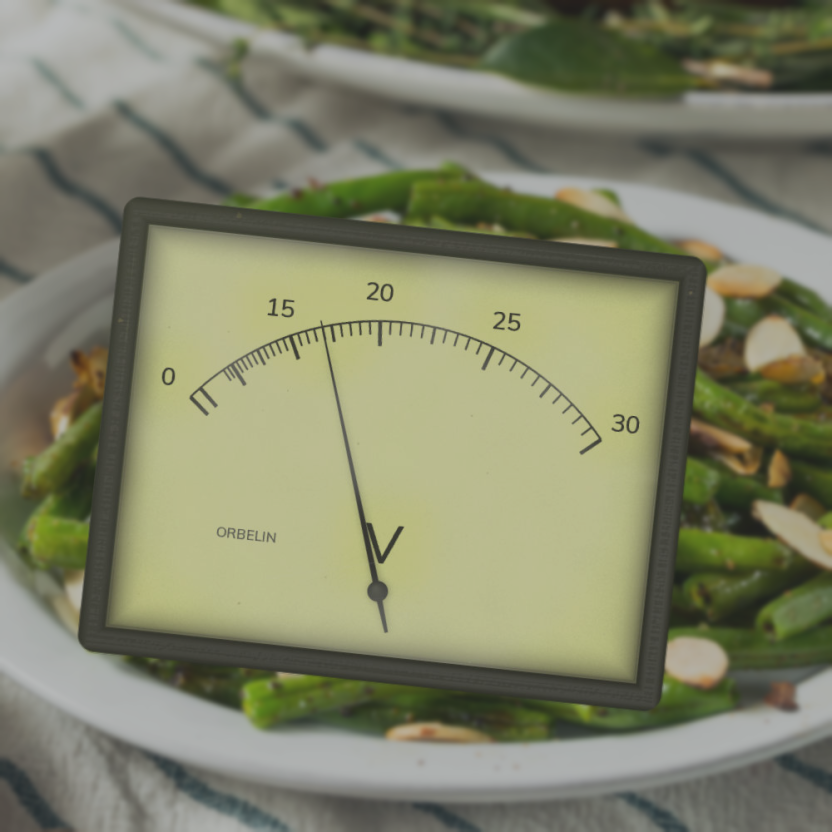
17 V
